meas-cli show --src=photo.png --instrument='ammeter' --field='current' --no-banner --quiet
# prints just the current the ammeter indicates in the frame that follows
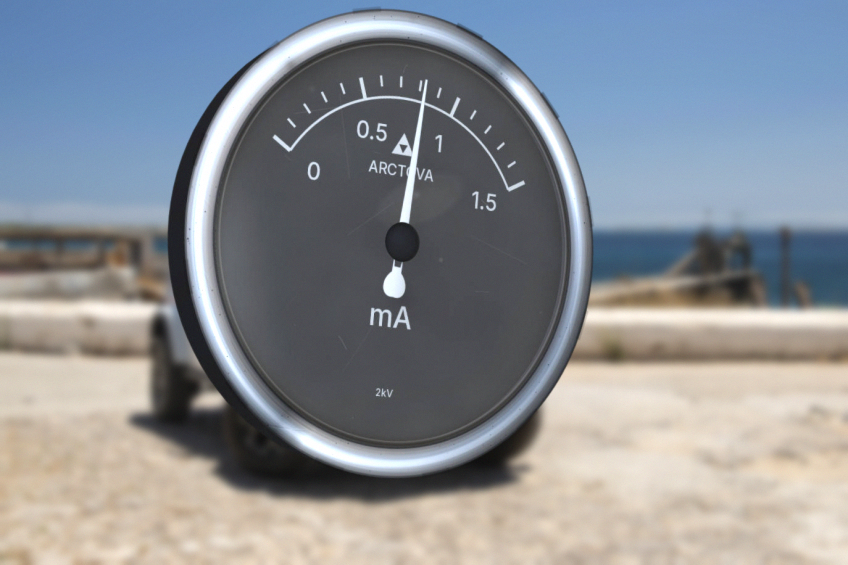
0.8 mA
